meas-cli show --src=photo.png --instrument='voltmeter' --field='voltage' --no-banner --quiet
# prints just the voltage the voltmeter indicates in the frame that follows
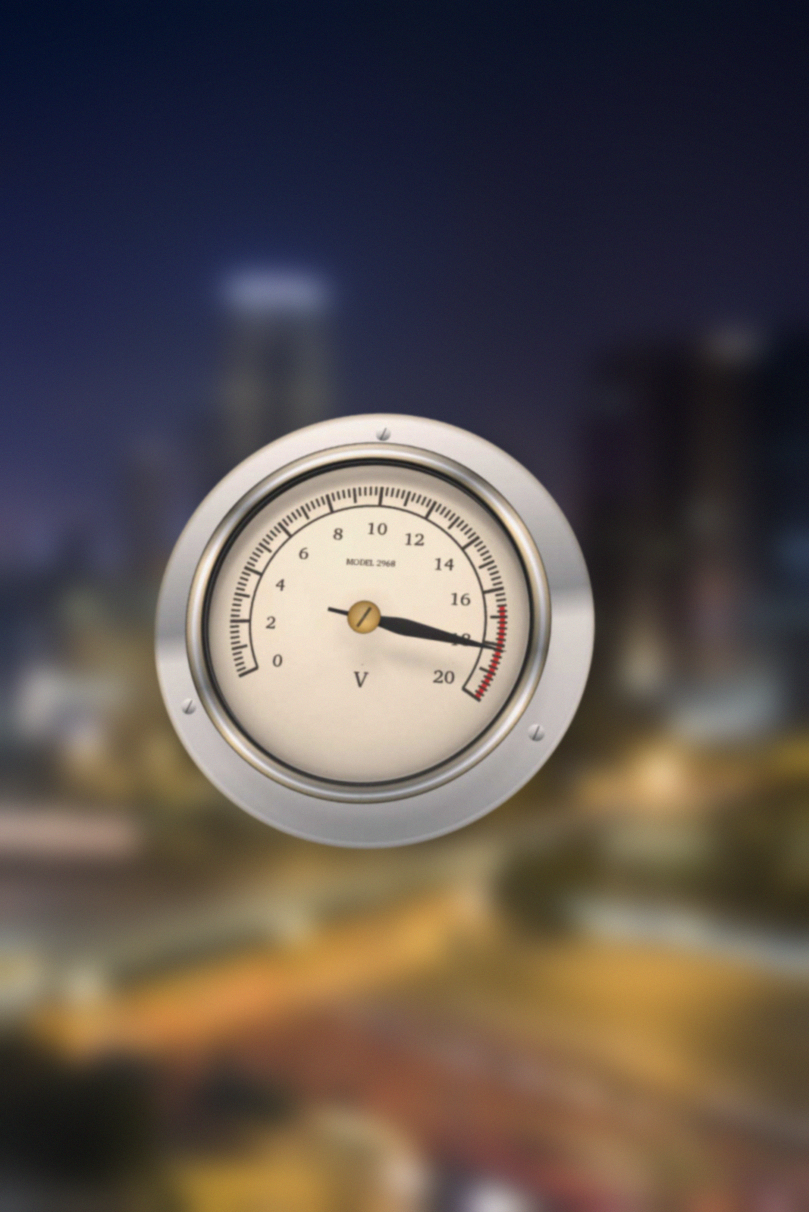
18.2 V
